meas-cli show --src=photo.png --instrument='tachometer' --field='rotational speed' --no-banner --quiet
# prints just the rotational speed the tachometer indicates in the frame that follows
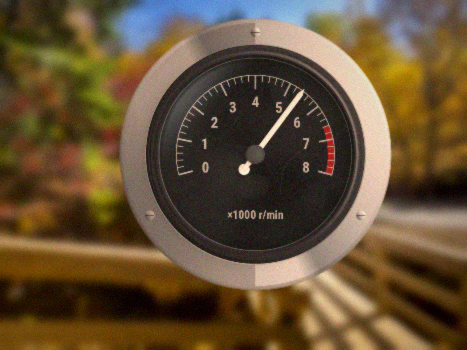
5400 rpm
